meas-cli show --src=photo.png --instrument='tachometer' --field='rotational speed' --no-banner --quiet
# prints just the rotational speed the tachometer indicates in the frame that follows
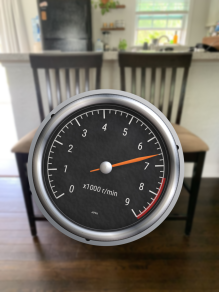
6600 rpm
